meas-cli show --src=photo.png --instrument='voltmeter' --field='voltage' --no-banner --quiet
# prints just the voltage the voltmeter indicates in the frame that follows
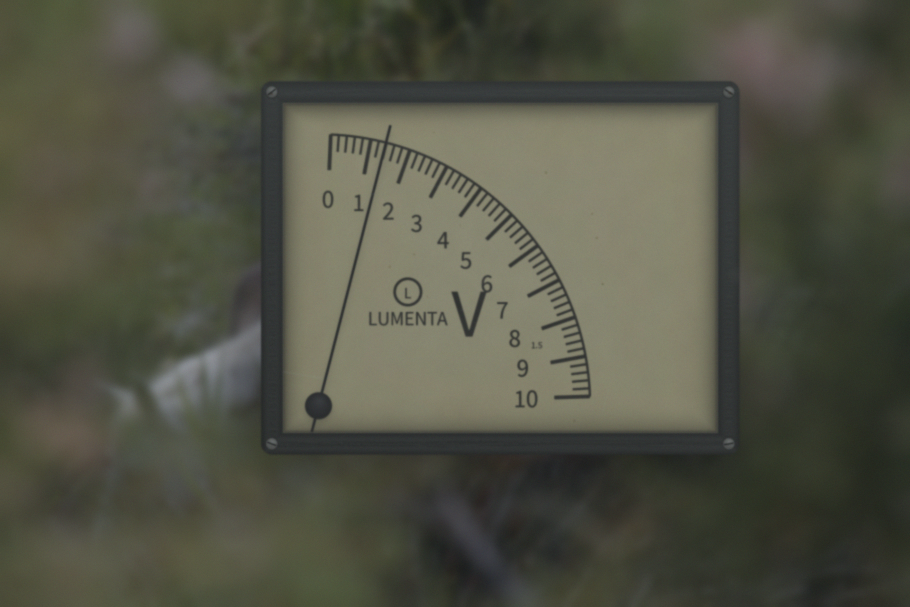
1.4 V
